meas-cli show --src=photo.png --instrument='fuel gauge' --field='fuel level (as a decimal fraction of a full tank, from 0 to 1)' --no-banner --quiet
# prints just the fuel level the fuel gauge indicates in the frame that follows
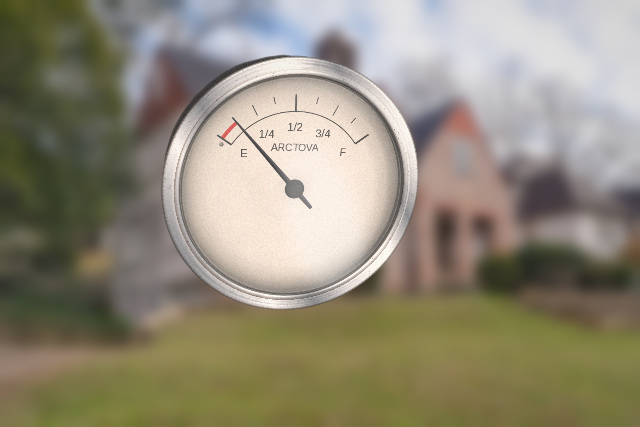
0.125
